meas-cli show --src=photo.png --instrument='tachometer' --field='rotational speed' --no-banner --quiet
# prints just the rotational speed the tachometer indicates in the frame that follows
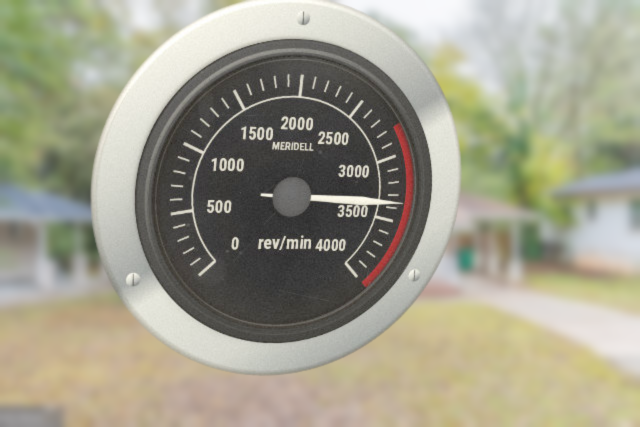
3350 rpm
